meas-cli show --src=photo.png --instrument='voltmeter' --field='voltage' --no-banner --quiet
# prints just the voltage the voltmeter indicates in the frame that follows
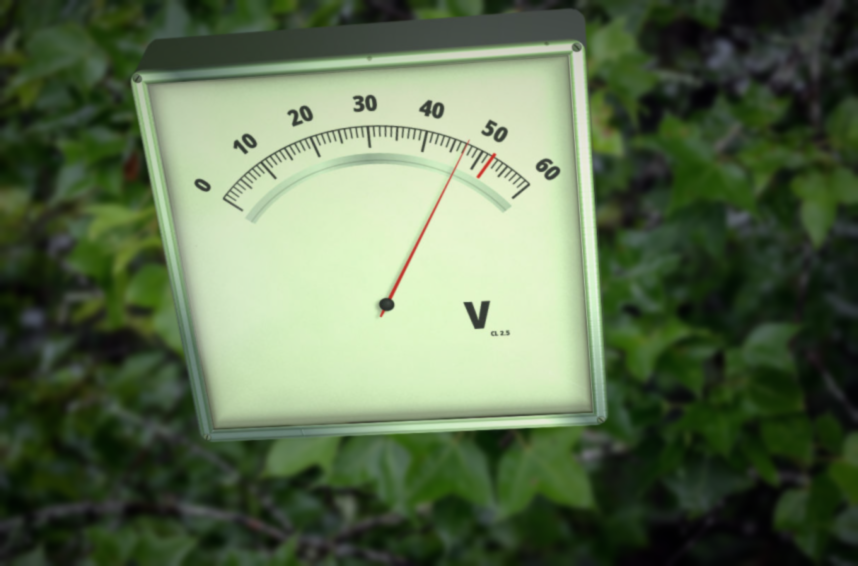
47 V
